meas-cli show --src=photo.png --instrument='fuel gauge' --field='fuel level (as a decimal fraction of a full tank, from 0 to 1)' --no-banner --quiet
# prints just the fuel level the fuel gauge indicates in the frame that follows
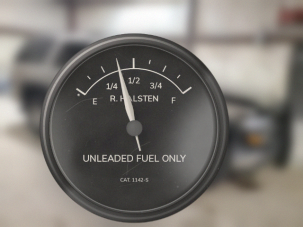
0.375
